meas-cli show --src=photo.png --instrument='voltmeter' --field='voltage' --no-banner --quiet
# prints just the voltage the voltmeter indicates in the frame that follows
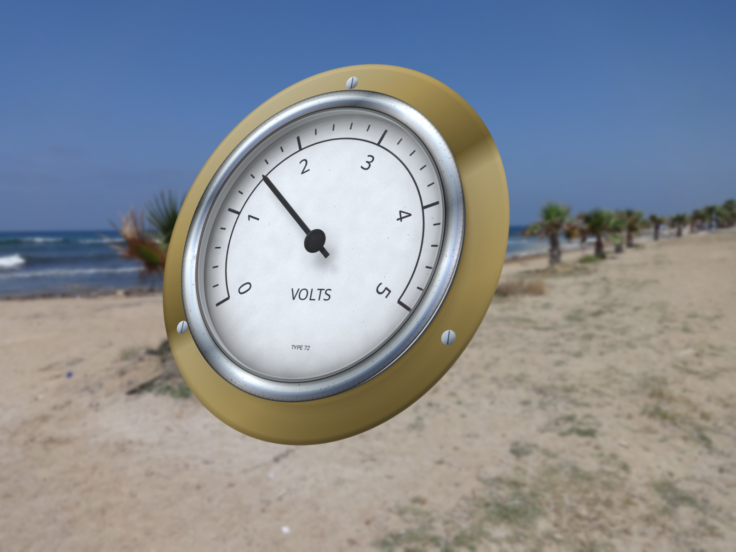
1.5 V
